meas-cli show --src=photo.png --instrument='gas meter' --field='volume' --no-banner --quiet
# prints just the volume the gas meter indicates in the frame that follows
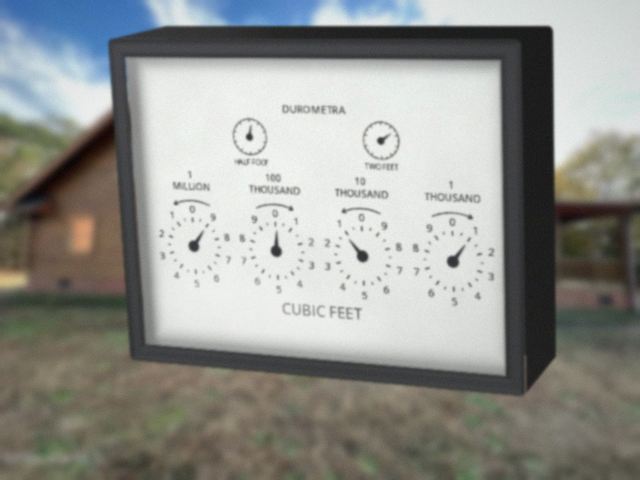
901100 ft³
